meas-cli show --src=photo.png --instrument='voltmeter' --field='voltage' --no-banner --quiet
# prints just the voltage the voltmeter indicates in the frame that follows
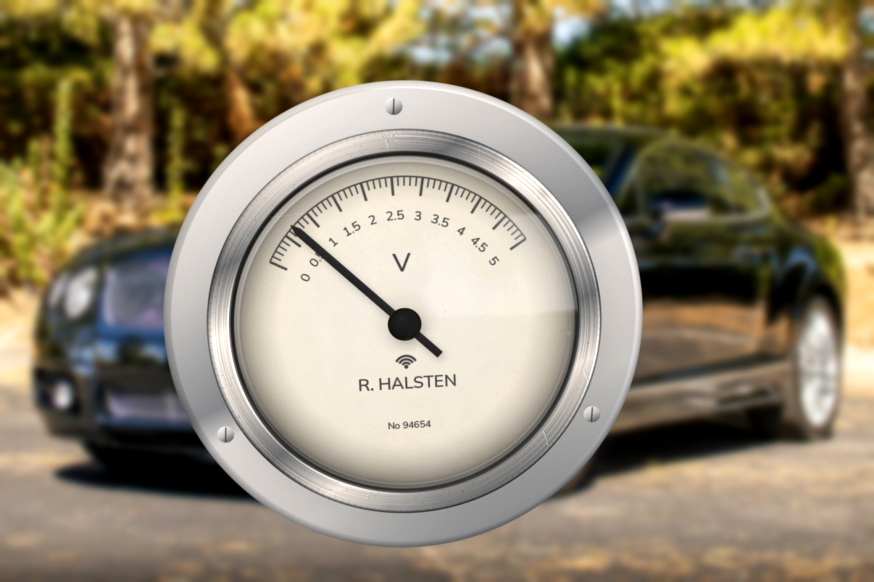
0.7 V
